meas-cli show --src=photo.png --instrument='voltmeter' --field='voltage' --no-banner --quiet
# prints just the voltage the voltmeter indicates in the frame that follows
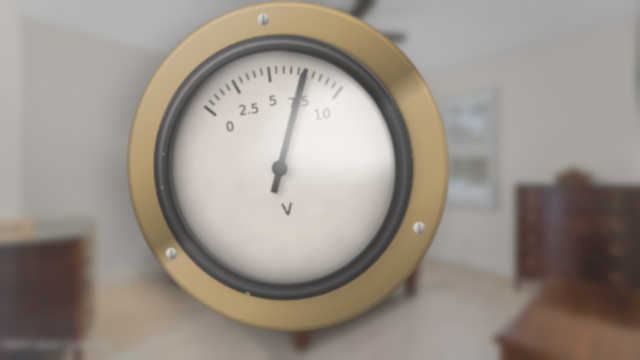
7.5 V
